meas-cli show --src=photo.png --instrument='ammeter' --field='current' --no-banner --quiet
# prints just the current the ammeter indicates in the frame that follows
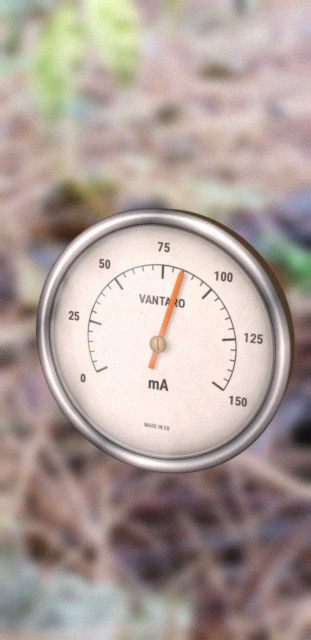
85 mA
